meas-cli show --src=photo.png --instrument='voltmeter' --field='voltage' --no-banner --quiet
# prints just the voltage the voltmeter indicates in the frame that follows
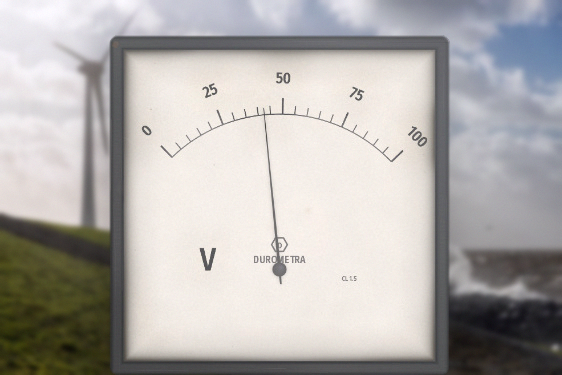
42.5 V
